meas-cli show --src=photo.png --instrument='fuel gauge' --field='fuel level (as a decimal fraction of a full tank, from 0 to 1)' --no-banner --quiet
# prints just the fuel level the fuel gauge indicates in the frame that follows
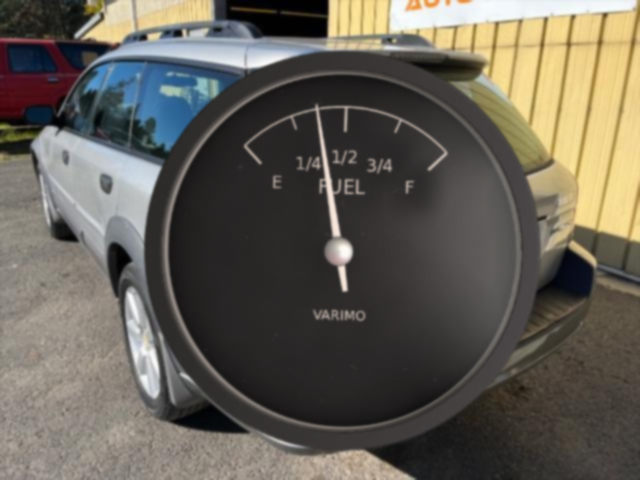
0.375
